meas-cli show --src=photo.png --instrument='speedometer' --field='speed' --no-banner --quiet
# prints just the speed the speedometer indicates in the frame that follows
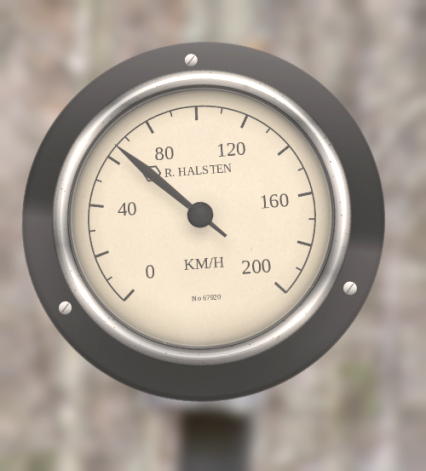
65 km/h
